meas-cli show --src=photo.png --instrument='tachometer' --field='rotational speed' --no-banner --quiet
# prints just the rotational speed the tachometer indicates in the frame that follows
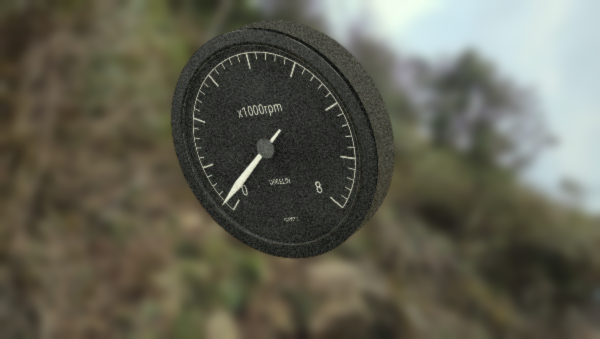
200 rpm
